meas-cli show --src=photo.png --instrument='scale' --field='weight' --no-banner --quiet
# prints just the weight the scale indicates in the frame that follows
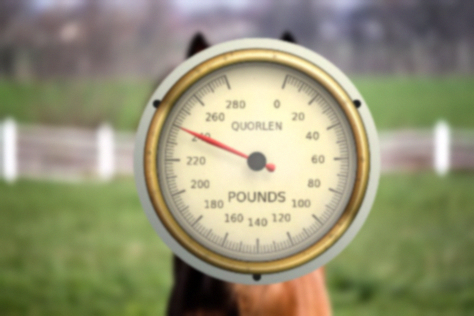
240 lb
